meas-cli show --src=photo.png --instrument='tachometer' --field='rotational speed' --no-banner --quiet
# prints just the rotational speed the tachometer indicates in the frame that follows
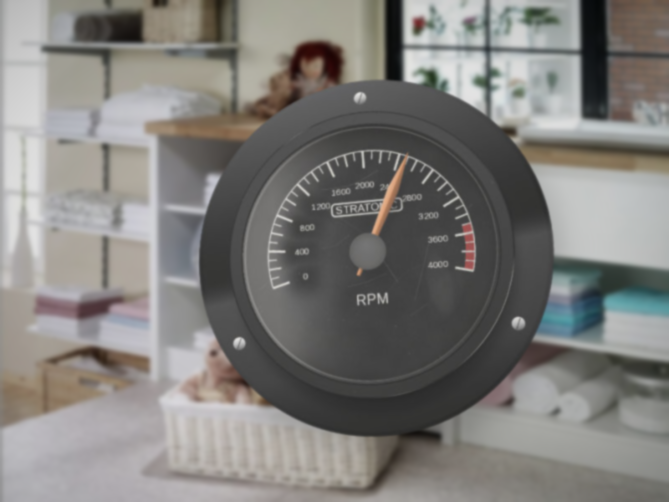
2500 rpm
